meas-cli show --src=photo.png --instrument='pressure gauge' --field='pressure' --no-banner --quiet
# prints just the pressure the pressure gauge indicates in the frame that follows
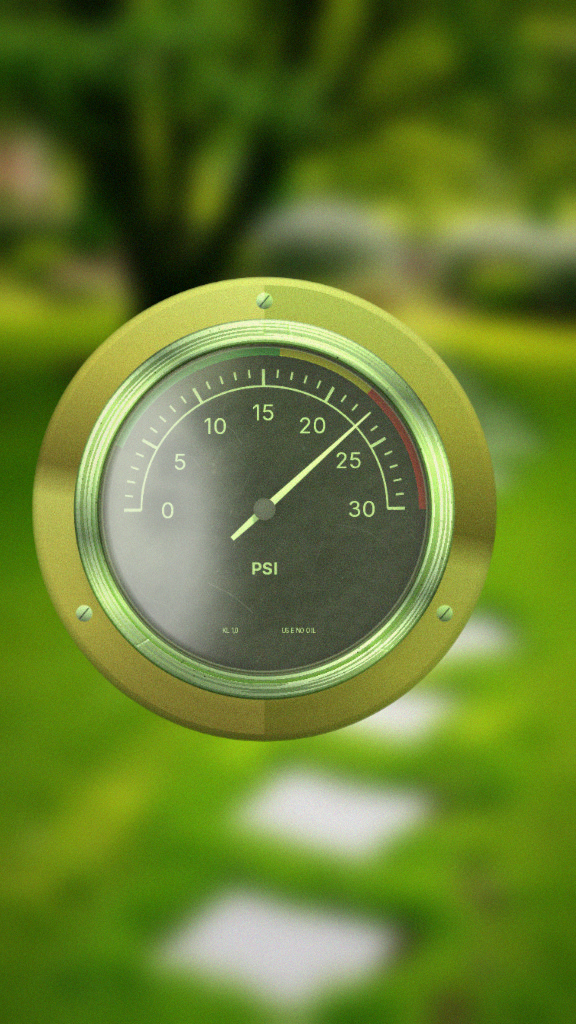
23 psi
